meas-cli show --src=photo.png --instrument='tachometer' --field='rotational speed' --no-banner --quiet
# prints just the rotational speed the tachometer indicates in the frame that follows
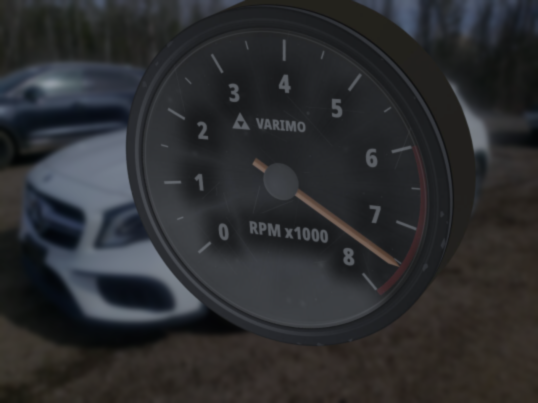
7500 rpm
